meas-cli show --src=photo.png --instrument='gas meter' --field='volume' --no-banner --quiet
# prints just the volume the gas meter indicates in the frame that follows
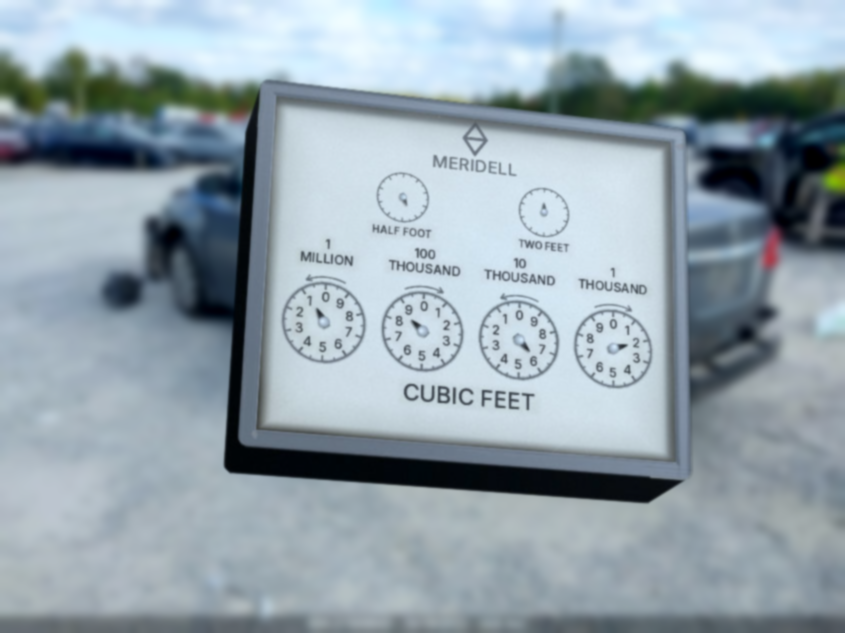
86200 ft³
